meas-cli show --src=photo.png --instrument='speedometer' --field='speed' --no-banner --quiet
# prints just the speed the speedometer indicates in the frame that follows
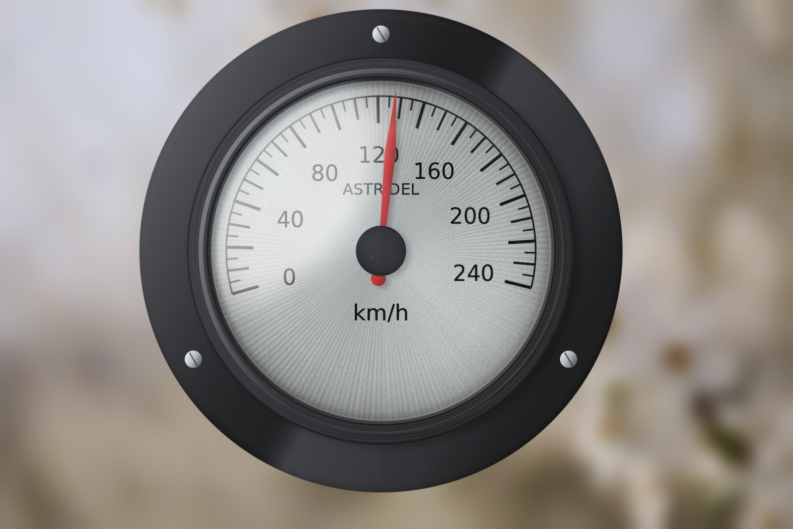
127.5 km/h
